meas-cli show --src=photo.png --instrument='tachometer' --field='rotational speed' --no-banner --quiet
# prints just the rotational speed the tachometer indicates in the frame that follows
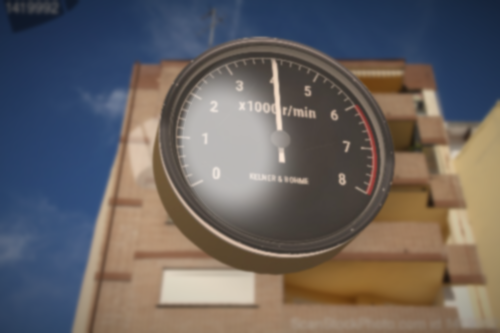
4000 rpm
